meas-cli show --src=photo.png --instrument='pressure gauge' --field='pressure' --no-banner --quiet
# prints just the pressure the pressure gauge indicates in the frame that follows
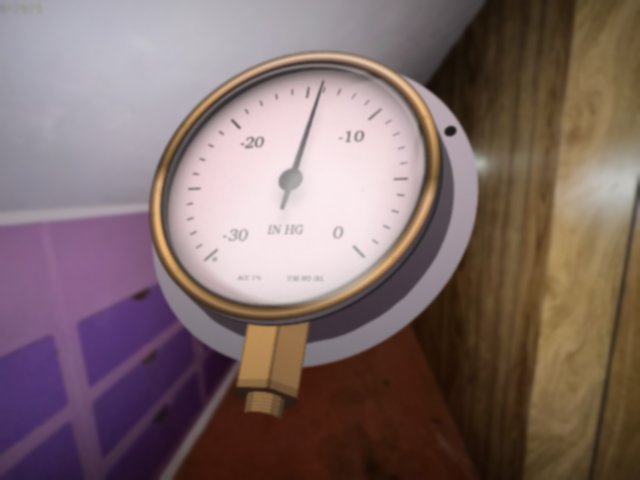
-14 inHg
